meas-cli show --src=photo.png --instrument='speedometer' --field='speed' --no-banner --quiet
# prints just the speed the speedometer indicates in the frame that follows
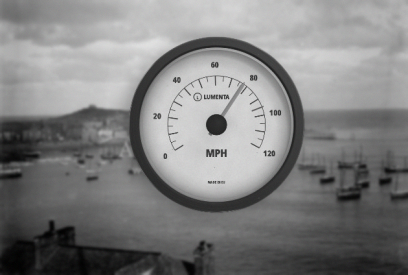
77.5 mph
